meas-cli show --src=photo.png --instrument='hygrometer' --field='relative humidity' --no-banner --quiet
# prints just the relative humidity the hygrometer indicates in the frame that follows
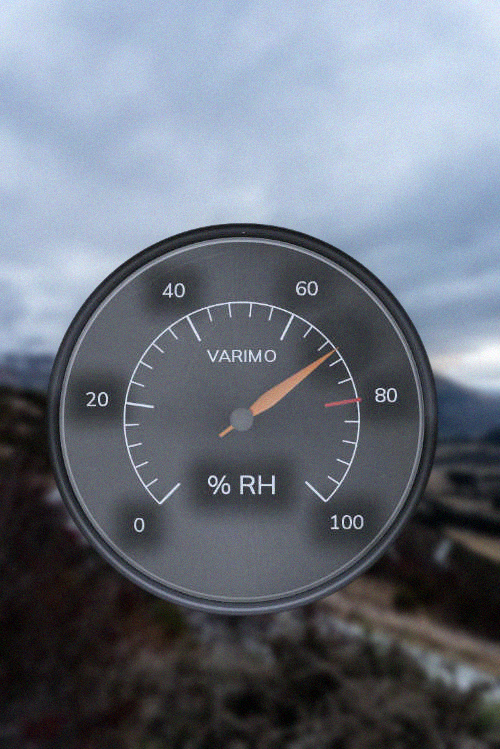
70 %
